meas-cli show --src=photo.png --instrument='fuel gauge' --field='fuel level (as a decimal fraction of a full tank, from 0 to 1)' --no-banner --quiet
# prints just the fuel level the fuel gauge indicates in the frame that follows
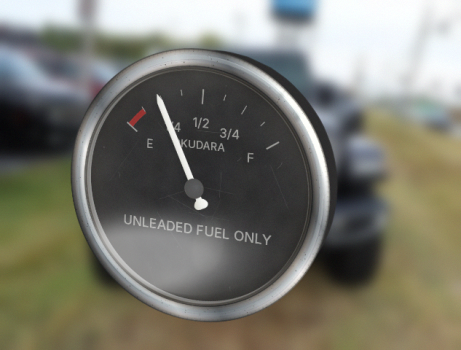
0.25
